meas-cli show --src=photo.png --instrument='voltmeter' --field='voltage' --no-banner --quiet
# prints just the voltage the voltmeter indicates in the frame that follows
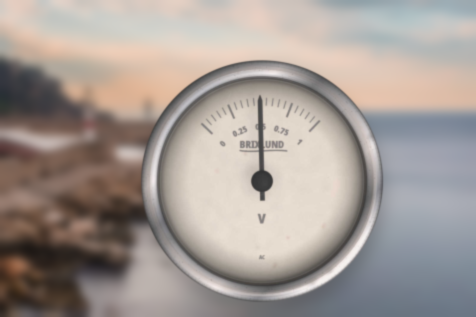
0.5 V
